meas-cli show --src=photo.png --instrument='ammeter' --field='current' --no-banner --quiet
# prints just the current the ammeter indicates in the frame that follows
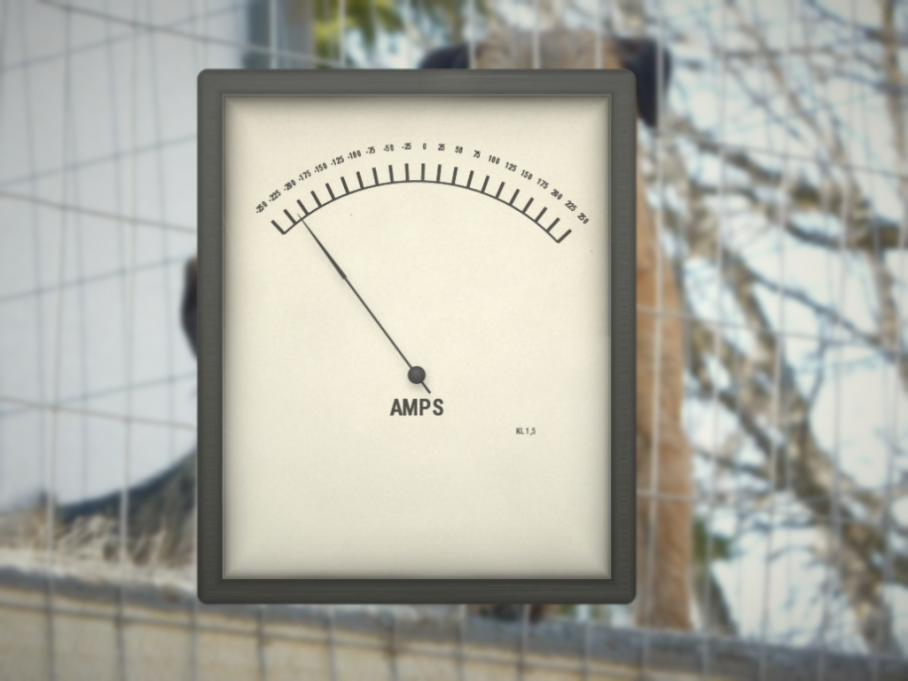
-212.5 A
